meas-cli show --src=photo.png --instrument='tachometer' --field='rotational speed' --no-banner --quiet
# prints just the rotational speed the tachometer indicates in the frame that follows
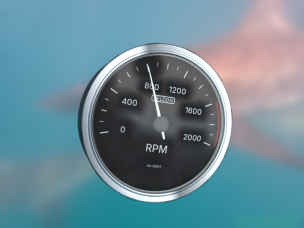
800 rpm
